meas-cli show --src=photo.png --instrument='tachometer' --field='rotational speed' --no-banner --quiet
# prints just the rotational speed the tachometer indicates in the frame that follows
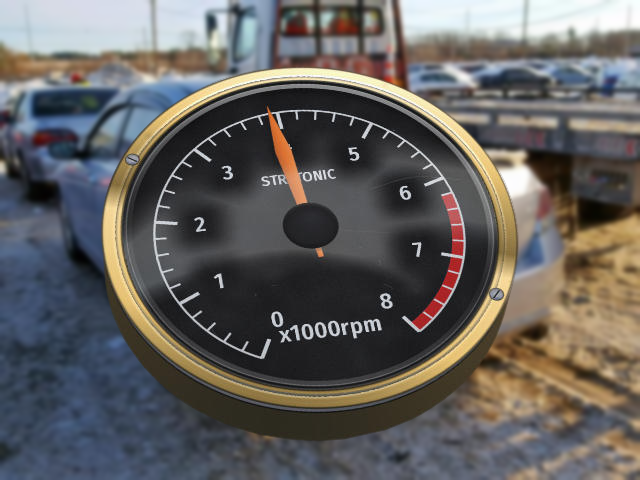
3900 rpm
